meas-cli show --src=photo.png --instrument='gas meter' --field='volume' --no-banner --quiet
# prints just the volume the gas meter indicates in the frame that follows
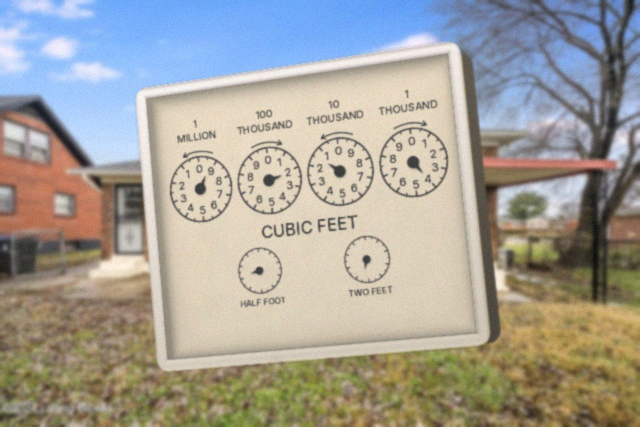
921400 ft³
